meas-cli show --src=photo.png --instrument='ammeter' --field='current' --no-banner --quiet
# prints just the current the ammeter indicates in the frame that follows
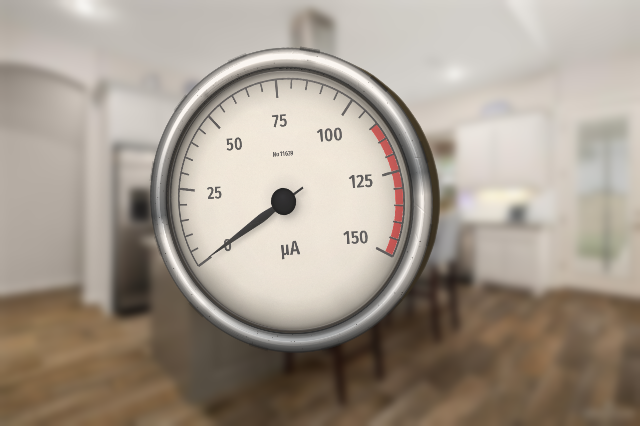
0 µA
